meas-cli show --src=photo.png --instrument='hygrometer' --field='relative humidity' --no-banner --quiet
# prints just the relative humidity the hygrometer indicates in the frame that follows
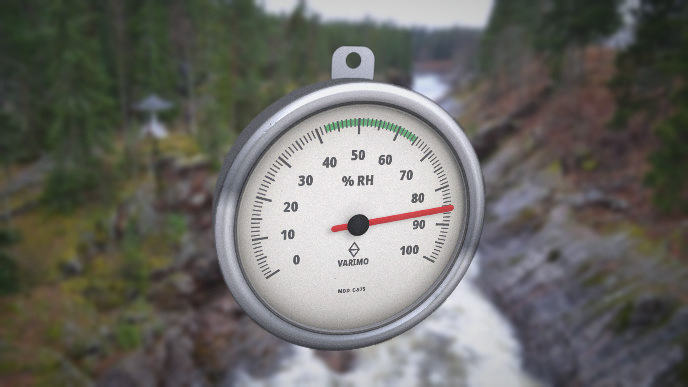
85 %
